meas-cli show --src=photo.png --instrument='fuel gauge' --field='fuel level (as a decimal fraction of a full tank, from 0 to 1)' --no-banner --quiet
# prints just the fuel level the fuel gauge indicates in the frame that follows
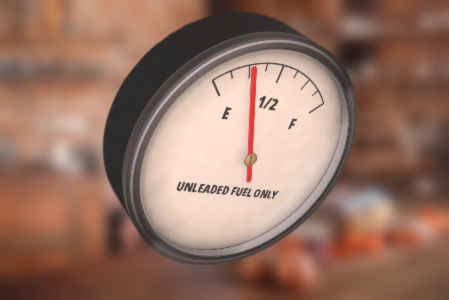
0.25
